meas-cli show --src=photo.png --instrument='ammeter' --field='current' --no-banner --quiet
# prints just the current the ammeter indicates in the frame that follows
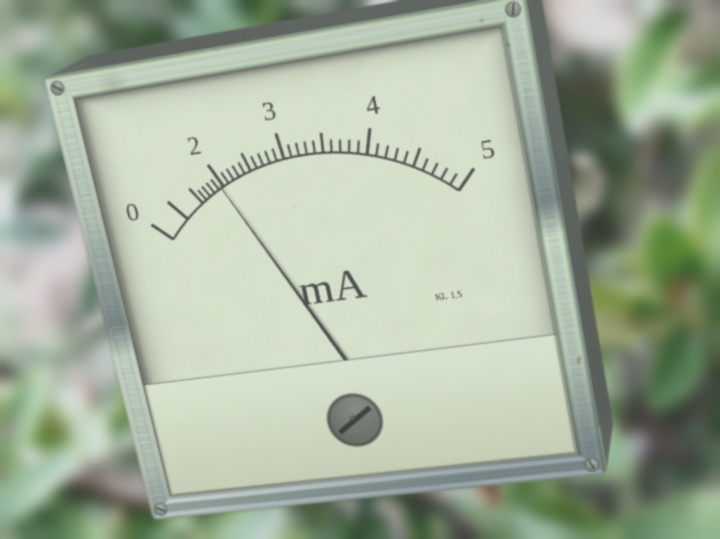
2 mA
